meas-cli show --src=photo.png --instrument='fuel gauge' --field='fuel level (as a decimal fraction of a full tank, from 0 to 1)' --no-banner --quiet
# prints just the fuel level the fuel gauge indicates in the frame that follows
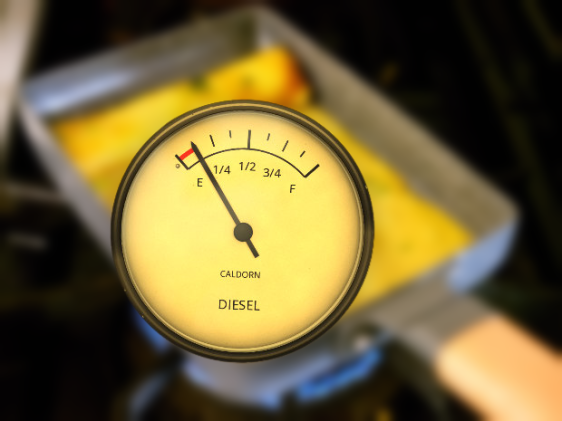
0.125
